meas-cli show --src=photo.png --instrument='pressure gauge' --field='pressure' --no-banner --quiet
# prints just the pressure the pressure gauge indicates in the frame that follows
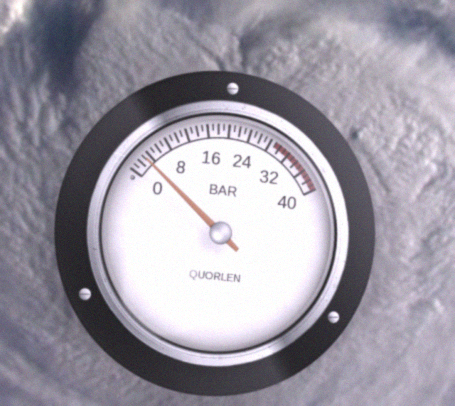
3 bar
